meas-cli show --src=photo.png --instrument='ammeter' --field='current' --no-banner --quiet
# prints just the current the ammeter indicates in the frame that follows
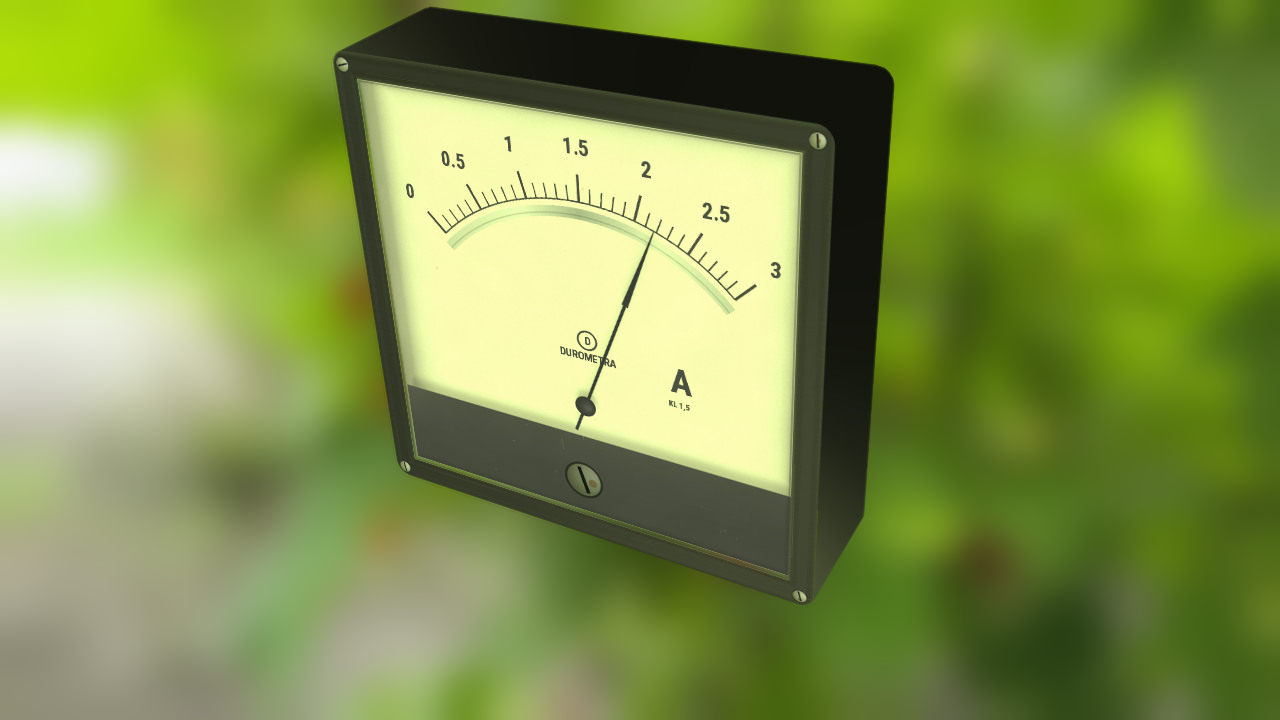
2.2 A
